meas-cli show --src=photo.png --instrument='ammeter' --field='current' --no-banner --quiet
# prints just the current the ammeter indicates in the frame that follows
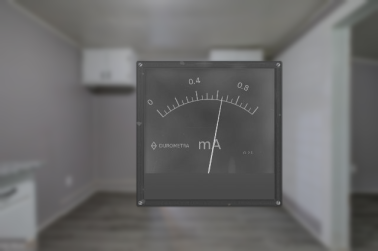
0.65 mA
